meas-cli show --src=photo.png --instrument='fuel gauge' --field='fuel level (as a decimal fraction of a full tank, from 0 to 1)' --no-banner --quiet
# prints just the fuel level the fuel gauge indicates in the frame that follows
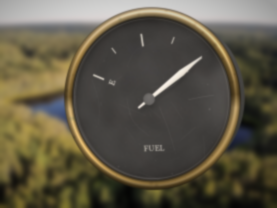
1
